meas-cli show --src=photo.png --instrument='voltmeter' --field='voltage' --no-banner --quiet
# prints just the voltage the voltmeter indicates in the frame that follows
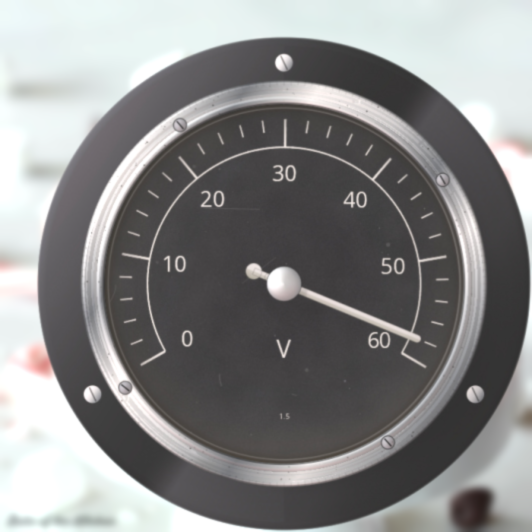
58 V
